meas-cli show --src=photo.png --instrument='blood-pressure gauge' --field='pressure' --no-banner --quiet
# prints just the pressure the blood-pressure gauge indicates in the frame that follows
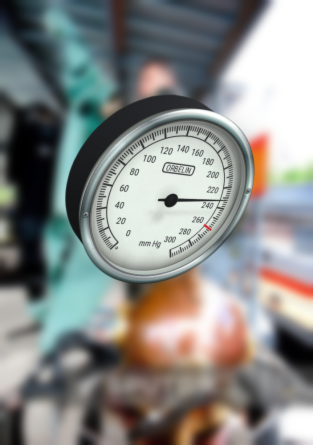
230 mmHg
